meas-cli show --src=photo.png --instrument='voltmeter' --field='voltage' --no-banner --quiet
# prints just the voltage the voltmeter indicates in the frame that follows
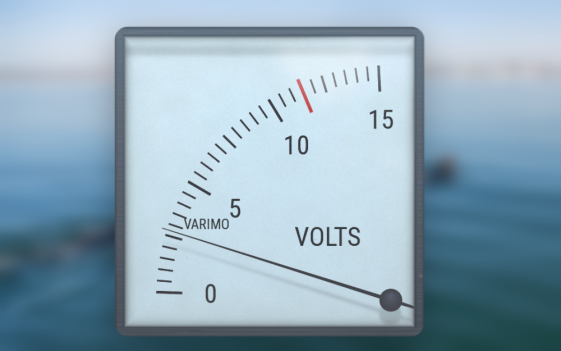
2.75 V
